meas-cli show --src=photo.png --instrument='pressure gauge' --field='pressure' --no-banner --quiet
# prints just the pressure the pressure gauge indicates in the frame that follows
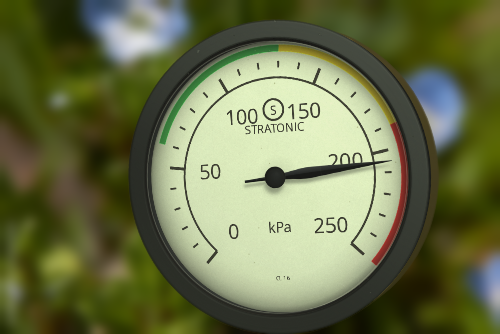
205 kPa
